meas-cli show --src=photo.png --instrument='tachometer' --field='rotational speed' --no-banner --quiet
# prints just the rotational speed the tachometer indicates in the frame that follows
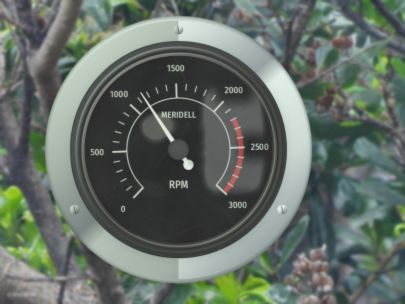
1150 rpm
